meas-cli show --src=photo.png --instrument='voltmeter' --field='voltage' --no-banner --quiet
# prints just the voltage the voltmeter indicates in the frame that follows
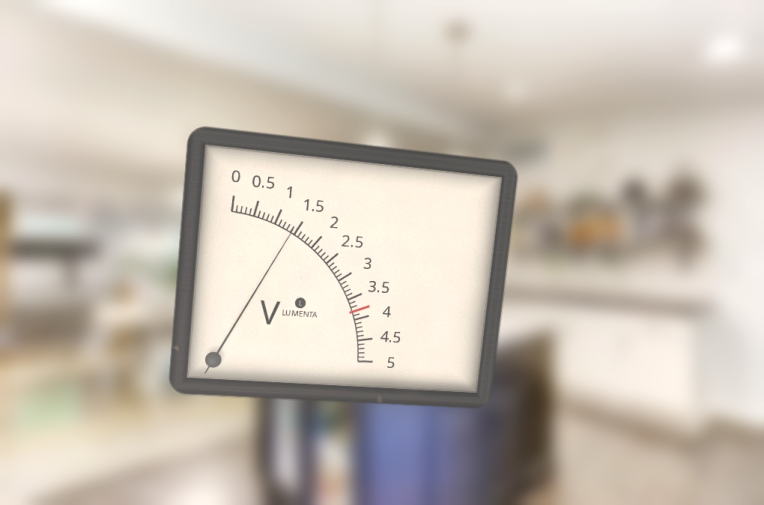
1.4 V
